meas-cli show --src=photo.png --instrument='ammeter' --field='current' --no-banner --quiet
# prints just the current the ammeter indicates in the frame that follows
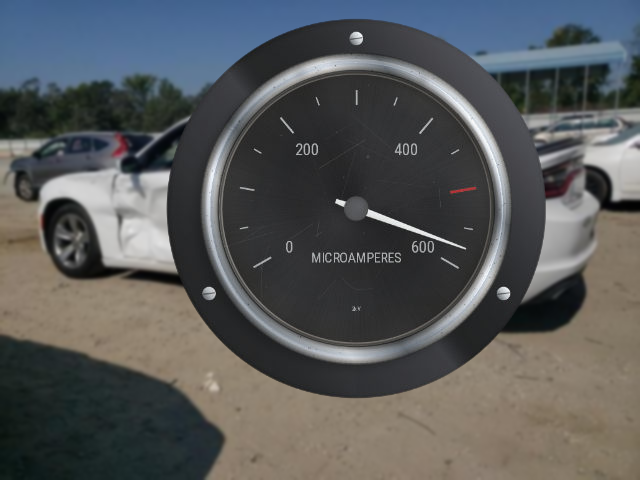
575 µA
